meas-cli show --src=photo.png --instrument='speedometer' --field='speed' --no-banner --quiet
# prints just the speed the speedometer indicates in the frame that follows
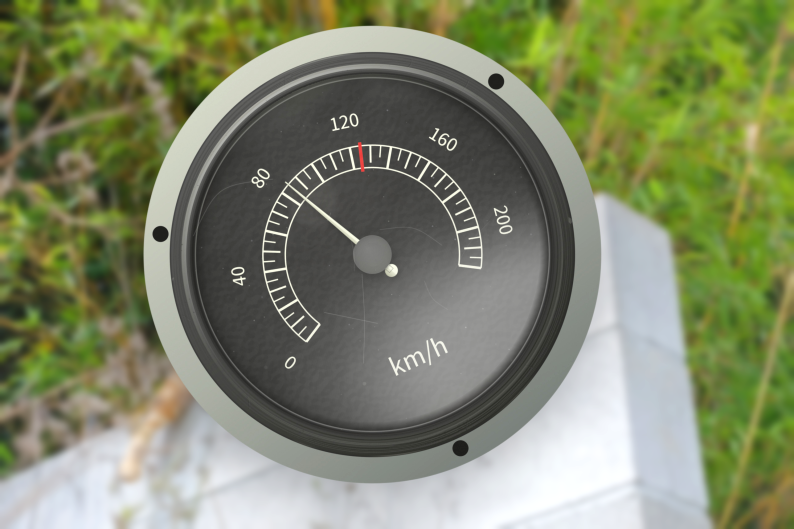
85 km/h
